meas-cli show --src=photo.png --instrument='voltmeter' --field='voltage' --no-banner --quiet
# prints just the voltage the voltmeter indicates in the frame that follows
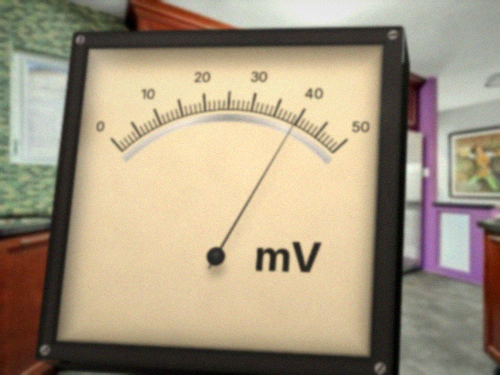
40 mV
